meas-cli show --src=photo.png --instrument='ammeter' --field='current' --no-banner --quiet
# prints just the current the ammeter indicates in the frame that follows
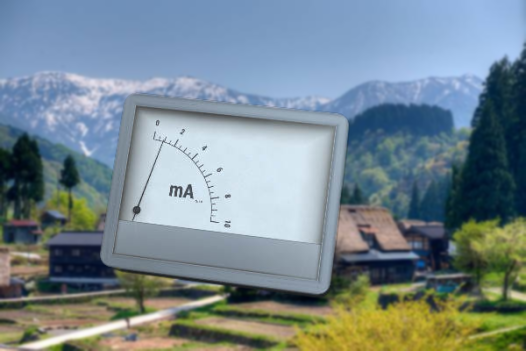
1 mA
